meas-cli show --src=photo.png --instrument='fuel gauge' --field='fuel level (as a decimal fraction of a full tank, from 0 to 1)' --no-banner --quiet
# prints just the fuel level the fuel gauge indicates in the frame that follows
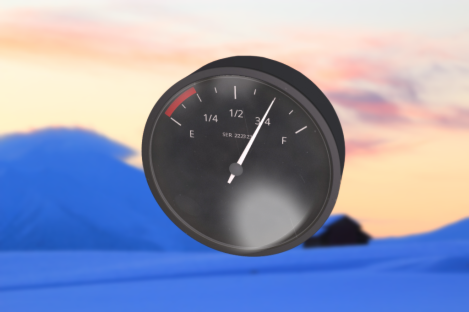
0.75
